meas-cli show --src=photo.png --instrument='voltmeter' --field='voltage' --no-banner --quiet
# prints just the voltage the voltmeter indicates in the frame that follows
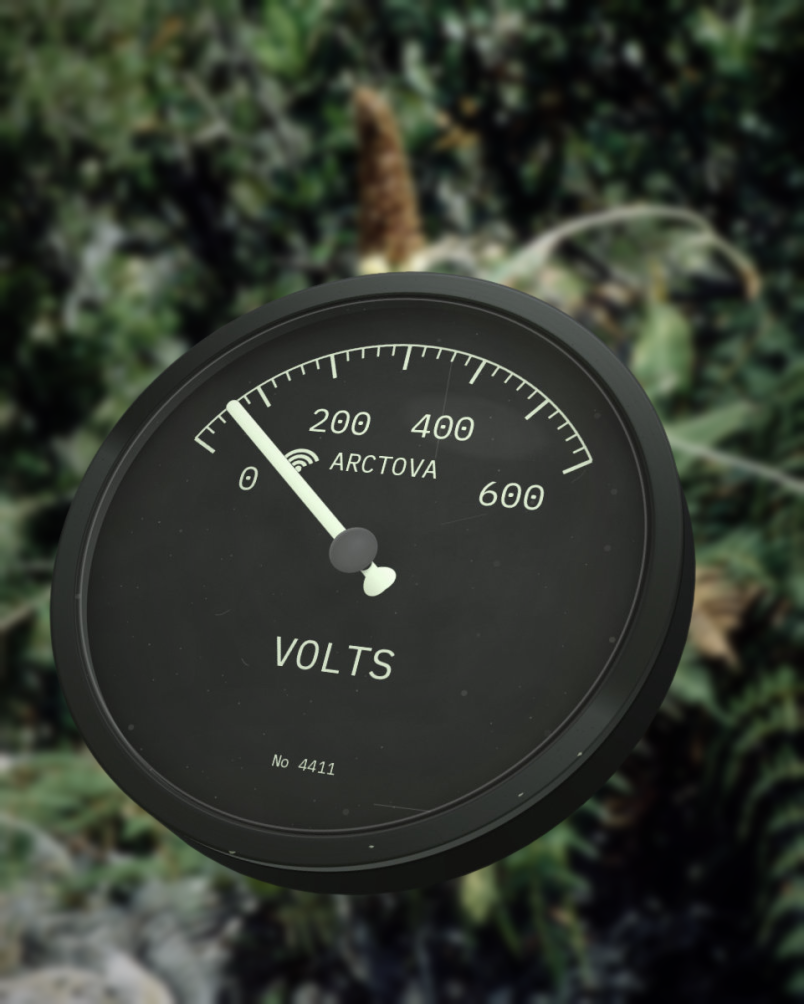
60 V
